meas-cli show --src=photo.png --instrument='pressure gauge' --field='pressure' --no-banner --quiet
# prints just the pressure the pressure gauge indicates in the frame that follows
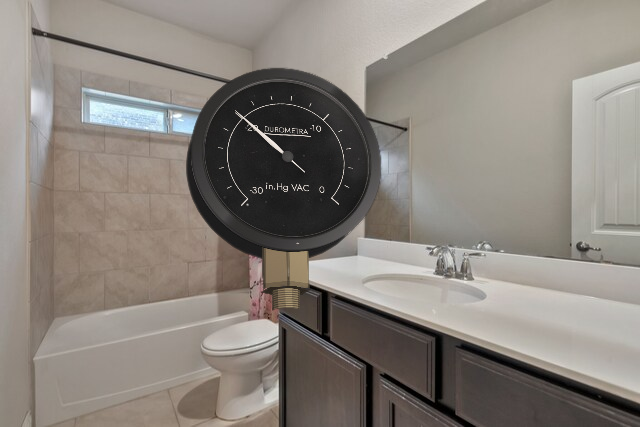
-20 inHg
